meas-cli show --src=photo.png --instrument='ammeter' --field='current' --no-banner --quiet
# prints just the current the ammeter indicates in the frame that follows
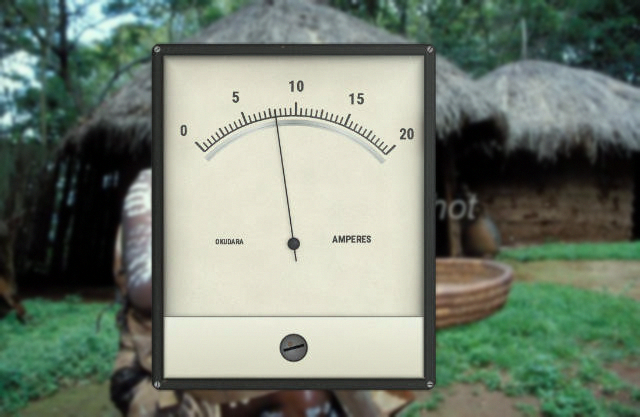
8 A
